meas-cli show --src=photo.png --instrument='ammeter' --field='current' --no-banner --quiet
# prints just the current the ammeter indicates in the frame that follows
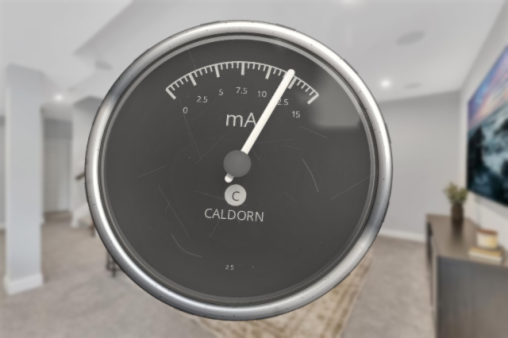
12 mA
